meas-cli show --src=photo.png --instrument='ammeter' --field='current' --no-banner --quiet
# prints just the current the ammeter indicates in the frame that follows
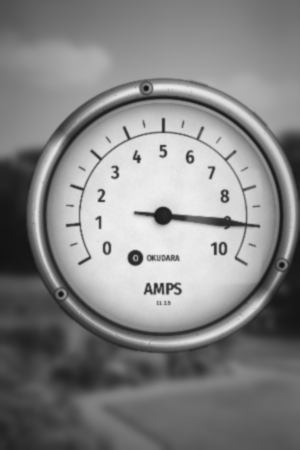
9 A
